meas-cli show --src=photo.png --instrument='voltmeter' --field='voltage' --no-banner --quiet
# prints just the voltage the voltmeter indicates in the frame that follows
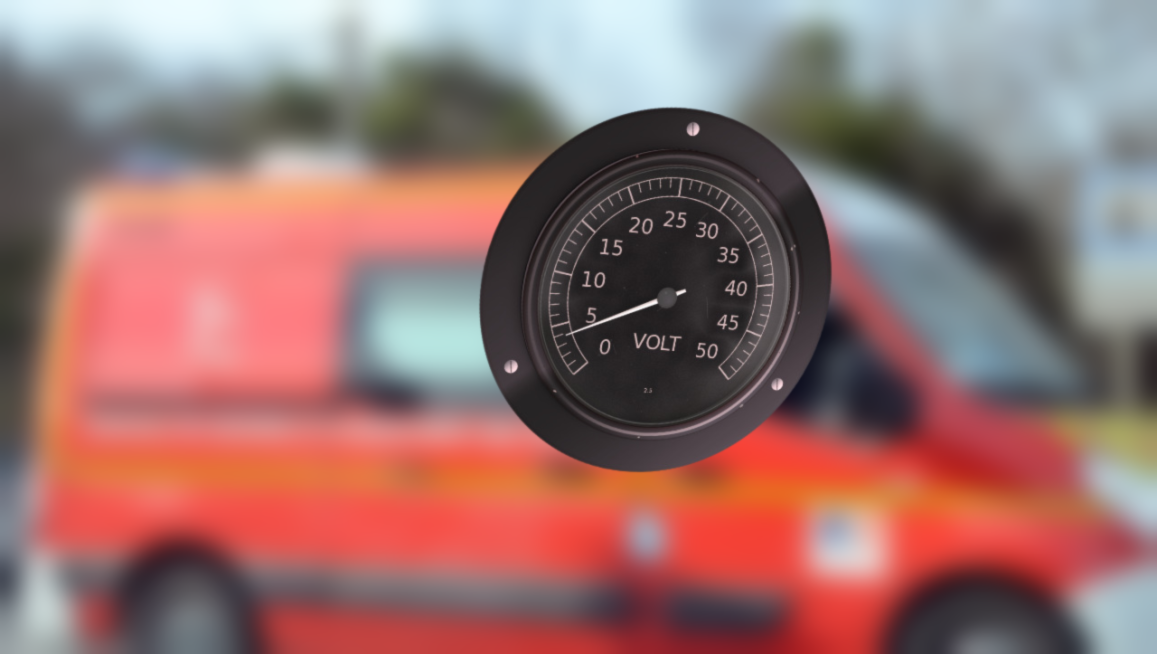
4 V
